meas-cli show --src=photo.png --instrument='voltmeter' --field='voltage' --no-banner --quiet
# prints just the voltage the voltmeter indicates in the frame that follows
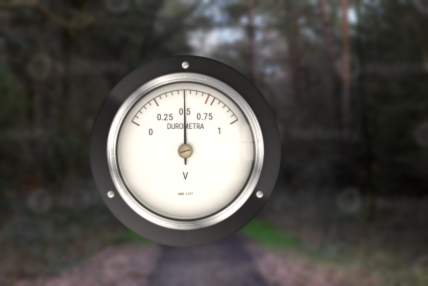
0.5 V
